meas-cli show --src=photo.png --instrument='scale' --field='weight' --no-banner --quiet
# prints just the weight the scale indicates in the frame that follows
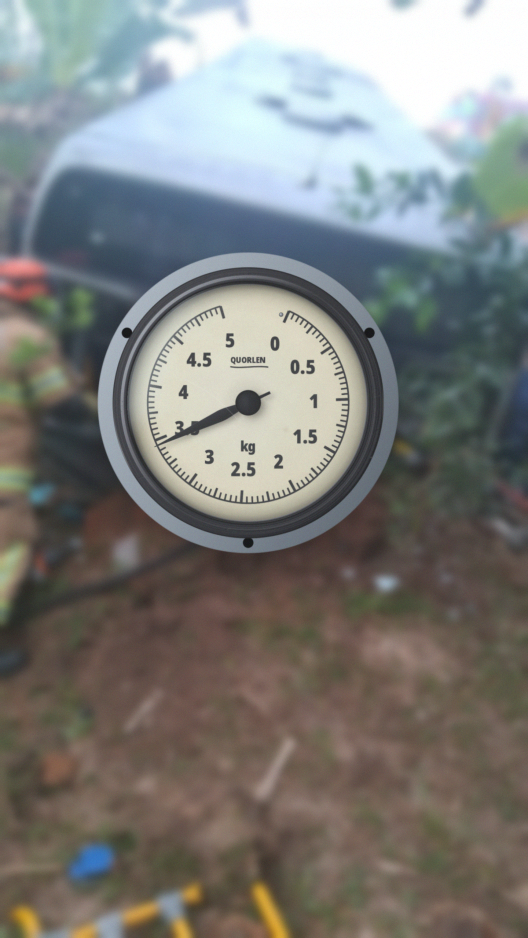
3.45 kg
